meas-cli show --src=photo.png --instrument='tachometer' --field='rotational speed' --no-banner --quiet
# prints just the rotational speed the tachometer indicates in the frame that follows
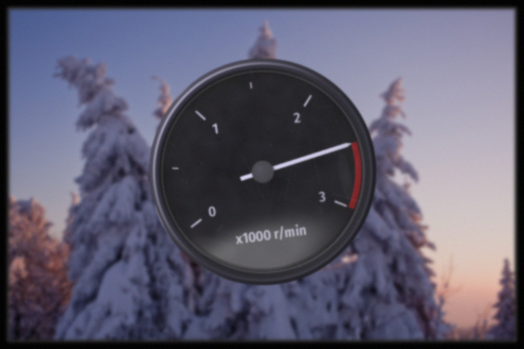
2500 rpm
